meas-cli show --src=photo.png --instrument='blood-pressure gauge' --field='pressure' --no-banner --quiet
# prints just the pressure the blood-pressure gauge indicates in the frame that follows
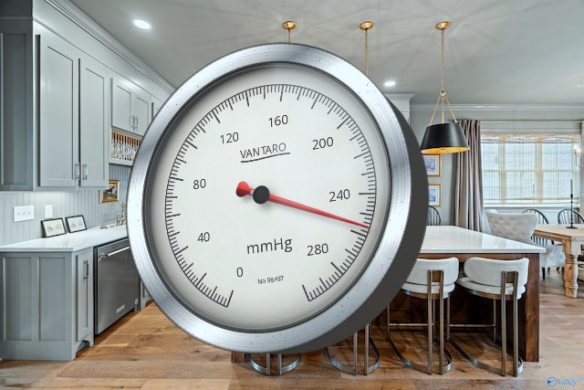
256 mmHg
